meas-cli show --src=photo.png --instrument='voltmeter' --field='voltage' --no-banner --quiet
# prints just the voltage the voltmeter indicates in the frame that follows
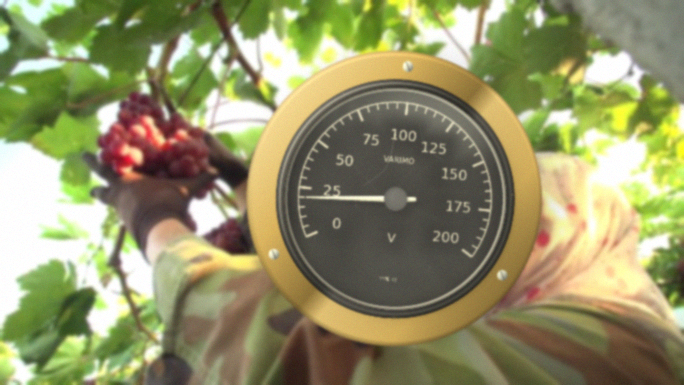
20 V
